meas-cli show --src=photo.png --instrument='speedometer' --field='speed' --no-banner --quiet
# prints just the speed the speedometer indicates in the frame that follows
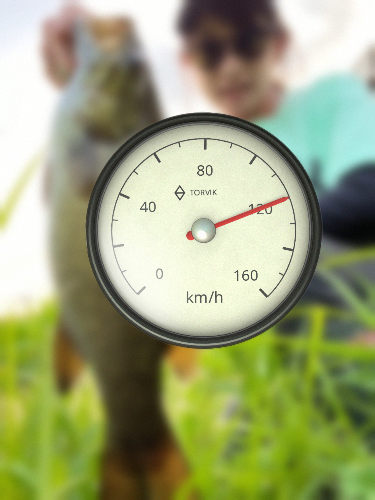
120 km/h
